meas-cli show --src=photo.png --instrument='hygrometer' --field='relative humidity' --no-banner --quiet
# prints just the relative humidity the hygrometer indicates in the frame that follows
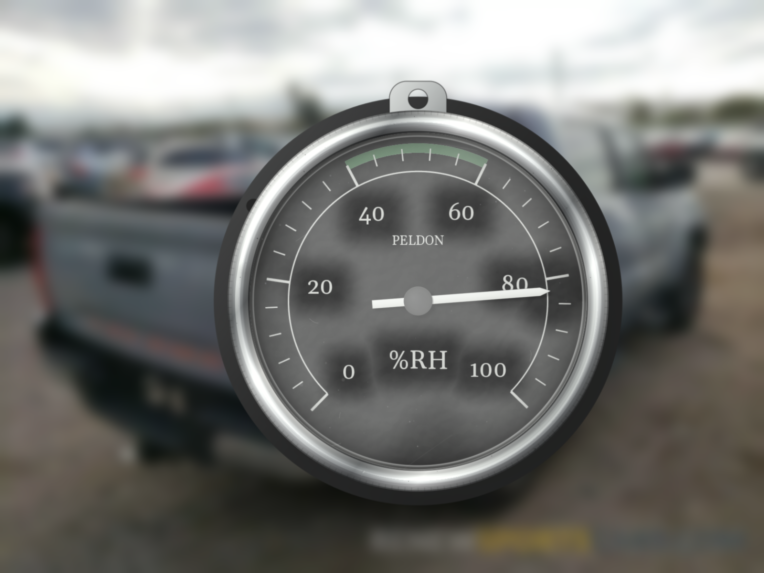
82 %
